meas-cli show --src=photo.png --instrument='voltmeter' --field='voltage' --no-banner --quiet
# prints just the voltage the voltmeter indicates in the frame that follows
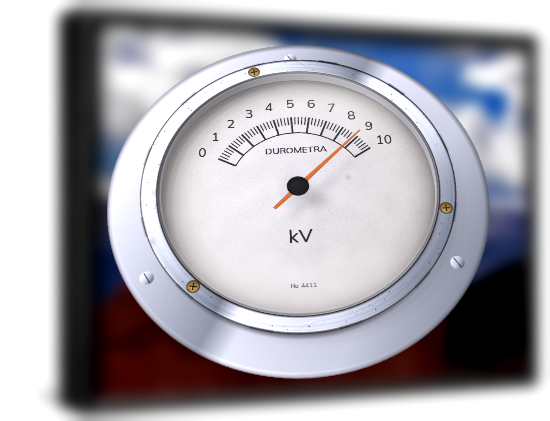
9 kV
